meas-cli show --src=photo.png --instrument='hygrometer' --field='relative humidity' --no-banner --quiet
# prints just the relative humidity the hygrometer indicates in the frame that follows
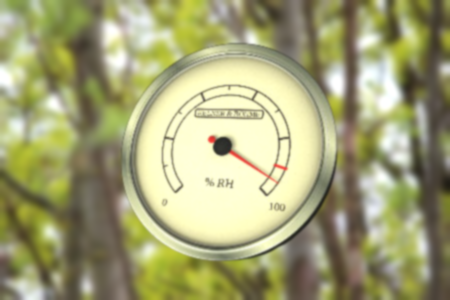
95 %
